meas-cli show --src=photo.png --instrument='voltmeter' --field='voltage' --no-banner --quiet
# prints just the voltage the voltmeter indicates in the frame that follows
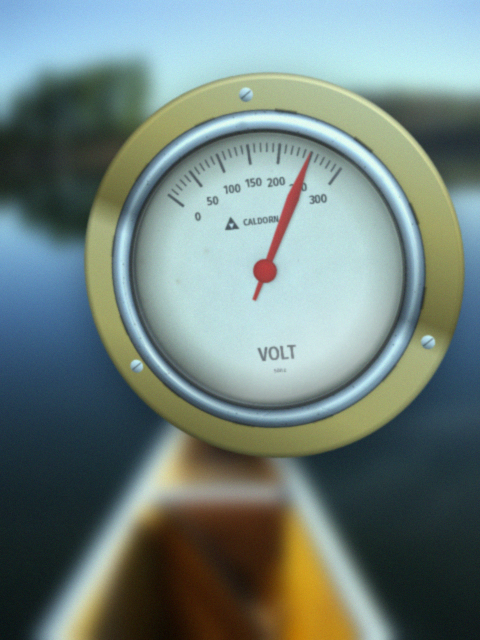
250 V
